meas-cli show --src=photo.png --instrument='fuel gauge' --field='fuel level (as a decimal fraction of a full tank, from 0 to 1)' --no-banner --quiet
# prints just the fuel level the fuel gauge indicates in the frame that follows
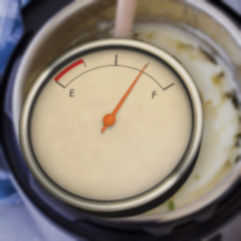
0.75
